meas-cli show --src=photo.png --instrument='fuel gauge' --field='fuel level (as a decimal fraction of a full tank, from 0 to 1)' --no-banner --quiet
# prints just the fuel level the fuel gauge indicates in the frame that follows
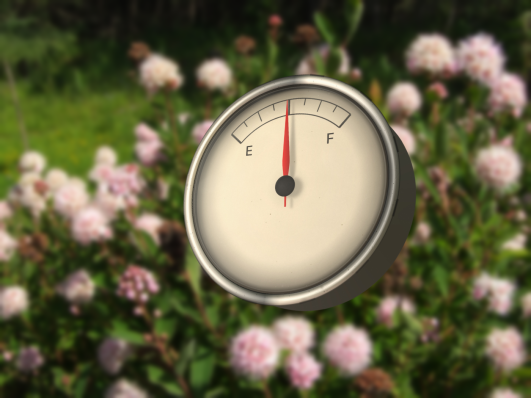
0.5
